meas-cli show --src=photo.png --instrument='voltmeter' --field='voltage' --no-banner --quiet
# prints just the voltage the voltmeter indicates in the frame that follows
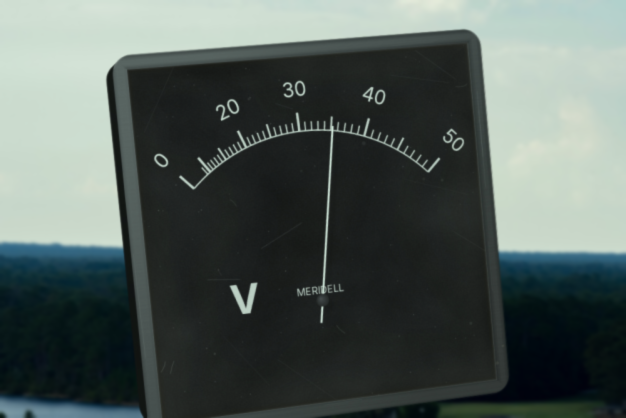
35 V
